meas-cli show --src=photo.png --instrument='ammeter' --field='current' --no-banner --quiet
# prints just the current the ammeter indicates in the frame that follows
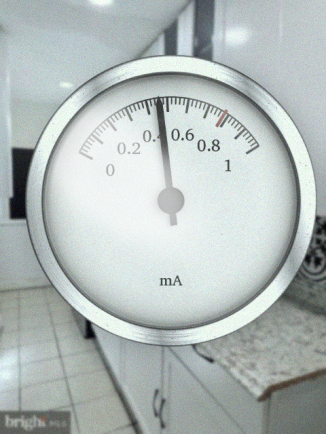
0.46 mA
